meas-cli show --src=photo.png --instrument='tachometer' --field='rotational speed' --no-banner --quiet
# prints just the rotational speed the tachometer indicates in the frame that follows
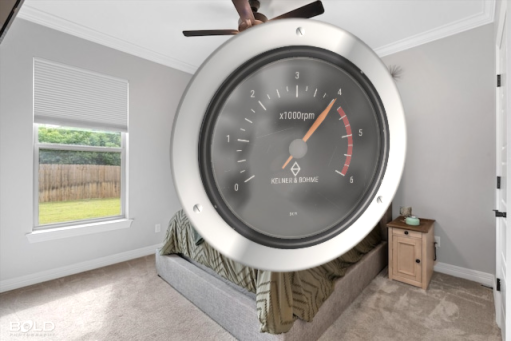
4000 rpm
